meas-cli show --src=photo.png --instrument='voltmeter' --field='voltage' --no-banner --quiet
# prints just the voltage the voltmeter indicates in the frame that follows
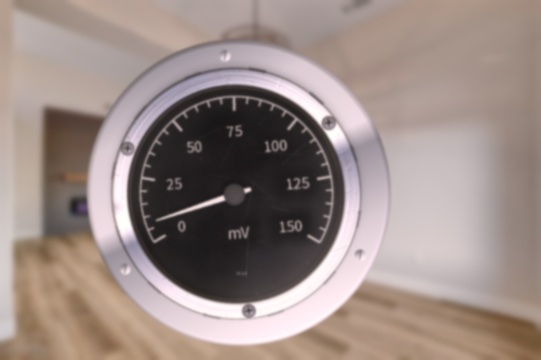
7.5 mV
